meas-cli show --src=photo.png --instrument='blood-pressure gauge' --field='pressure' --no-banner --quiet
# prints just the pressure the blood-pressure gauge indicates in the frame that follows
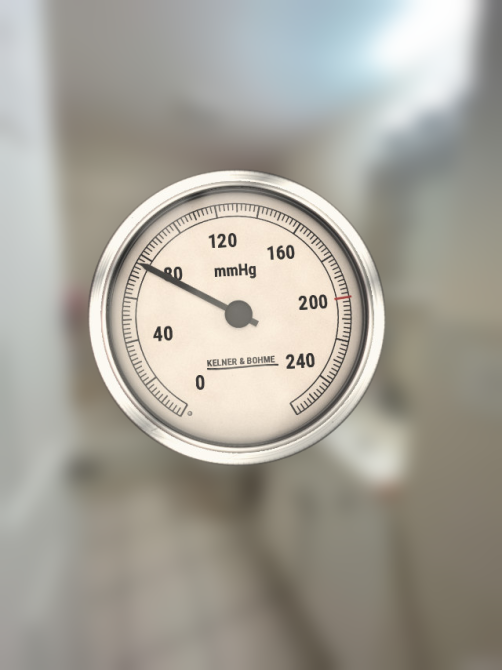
76 mmHg
